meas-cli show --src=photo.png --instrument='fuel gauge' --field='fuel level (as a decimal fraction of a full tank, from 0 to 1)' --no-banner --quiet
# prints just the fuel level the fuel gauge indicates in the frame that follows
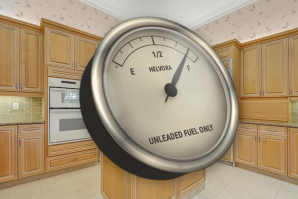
0.875
